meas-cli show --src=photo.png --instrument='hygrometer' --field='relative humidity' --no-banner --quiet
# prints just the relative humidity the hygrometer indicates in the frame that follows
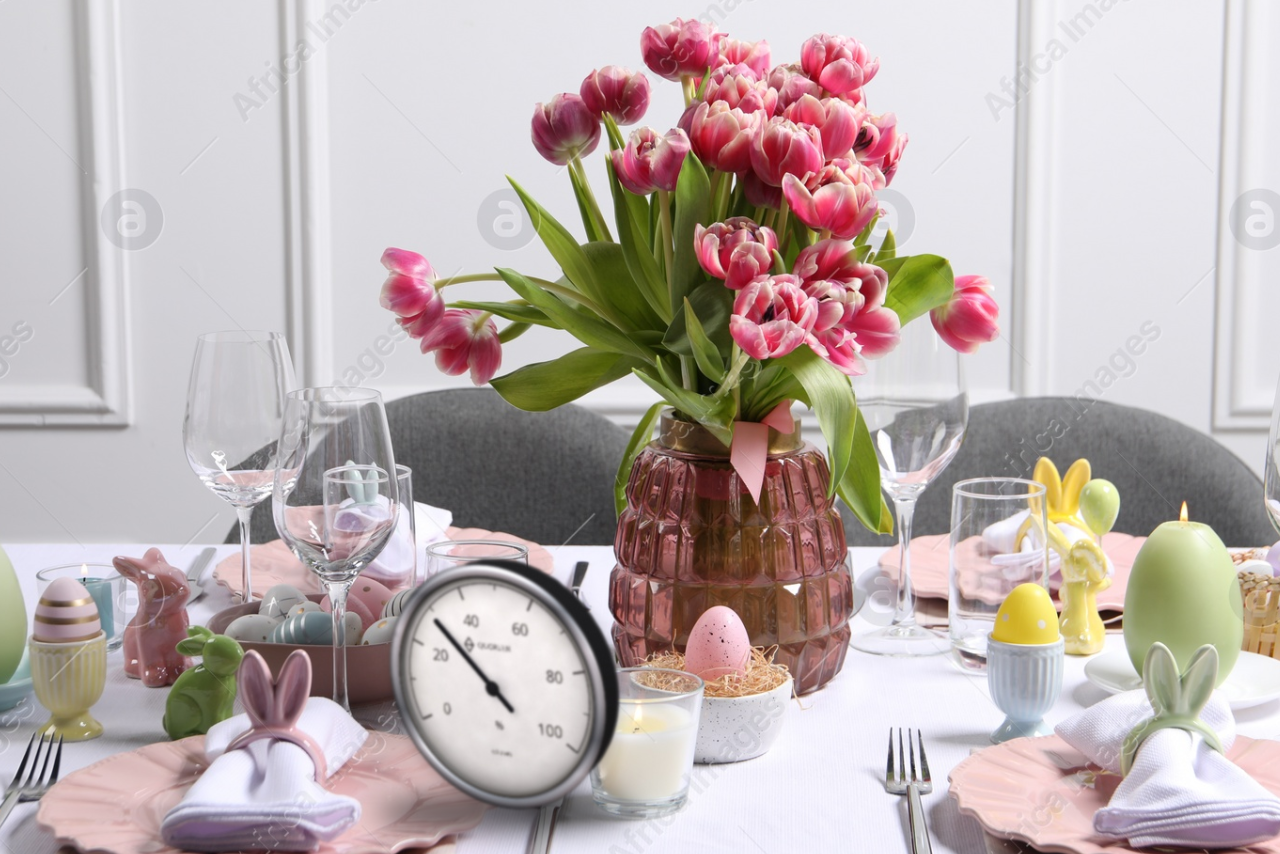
30 %
